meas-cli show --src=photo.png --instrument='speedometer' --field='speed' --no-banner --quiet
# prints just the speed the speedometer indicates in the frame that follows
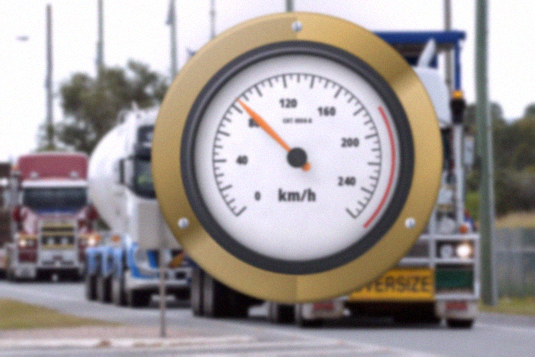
85 km/h
